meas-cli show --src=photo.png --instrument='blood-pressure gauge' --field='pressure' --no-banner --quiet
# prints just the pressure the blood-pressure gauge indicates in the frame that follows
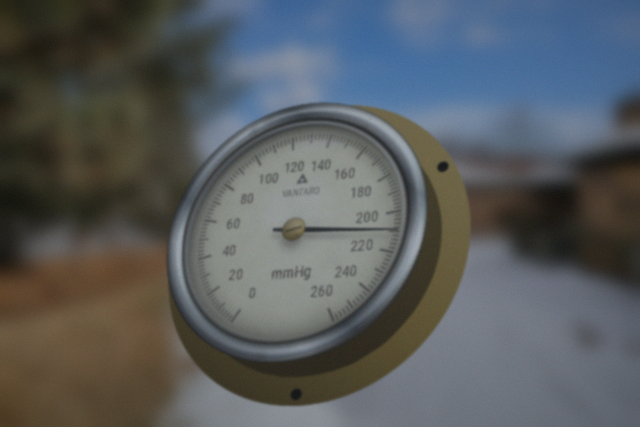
210 mmHg
